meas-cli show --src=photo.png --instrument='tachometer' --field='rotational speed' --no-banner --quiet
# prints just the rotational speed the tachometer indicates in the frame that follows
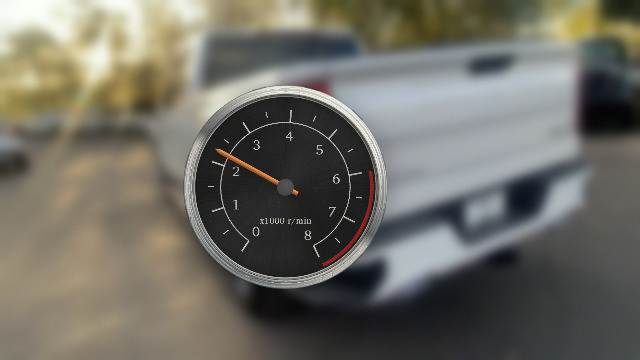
2250 rpm
